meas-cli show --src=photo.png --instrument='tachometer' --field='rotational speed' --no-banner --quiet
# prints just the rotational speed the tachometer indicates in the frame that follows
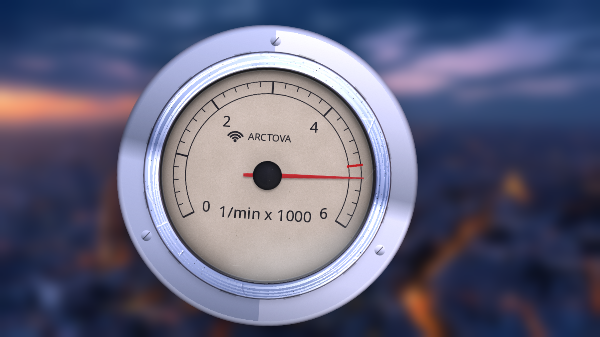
5200 rpm
